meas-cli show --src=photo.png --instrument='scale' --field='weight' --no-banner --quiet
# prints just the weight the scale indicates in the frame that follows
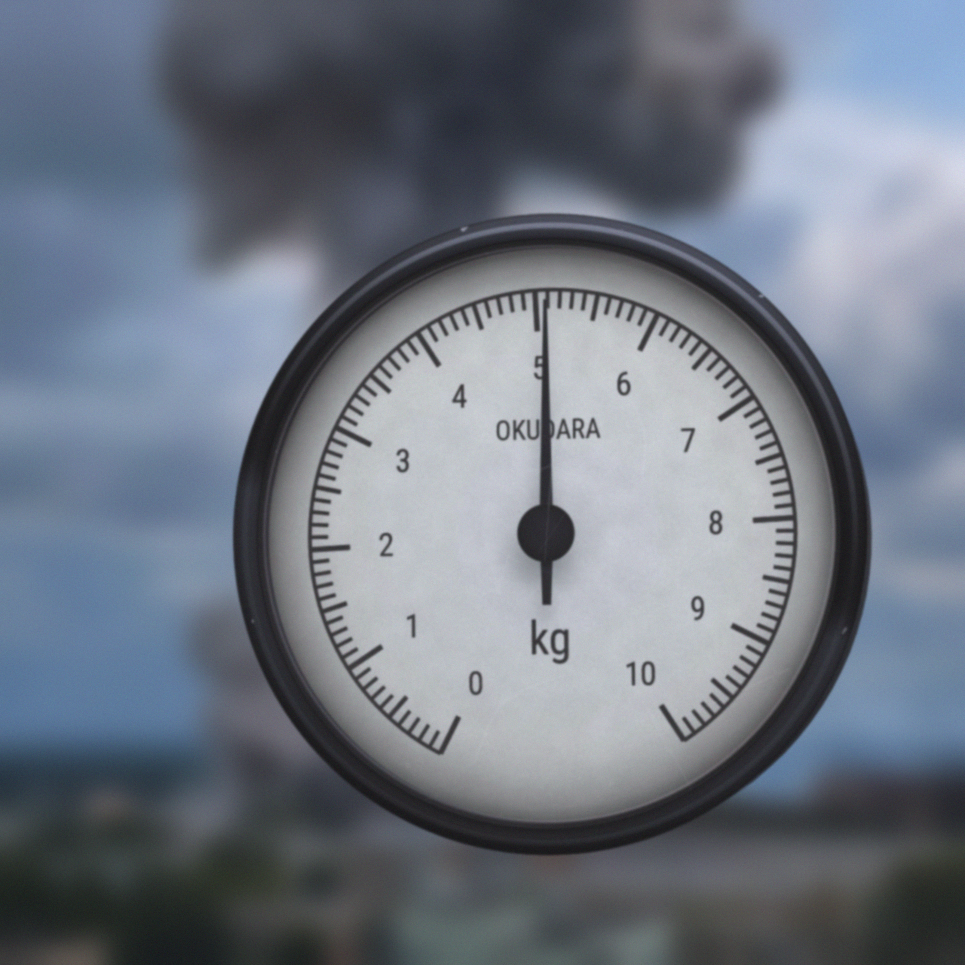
5.1 kg
